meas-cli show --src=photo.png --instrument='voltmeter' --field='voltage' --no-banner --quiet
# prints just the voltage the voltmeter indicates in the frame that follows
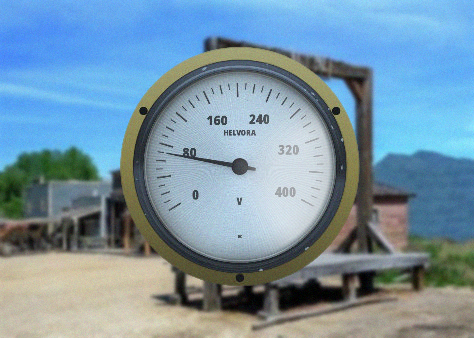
70 V
